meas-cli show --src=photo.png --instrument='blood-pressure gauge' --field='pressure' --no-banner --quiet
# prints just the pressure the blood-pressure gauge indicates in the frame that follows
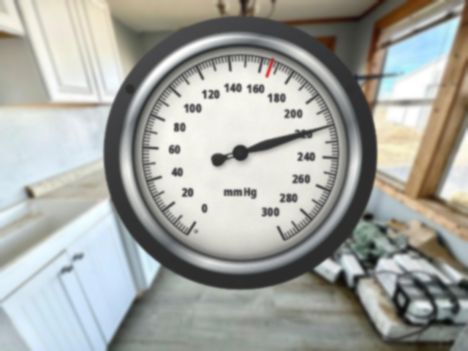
220 mmHg
